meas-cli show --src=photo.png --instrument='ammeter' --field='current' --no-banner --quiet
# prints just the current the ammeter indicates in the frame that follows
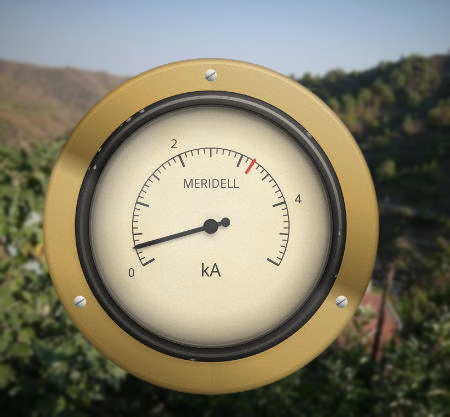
0.3 kA
